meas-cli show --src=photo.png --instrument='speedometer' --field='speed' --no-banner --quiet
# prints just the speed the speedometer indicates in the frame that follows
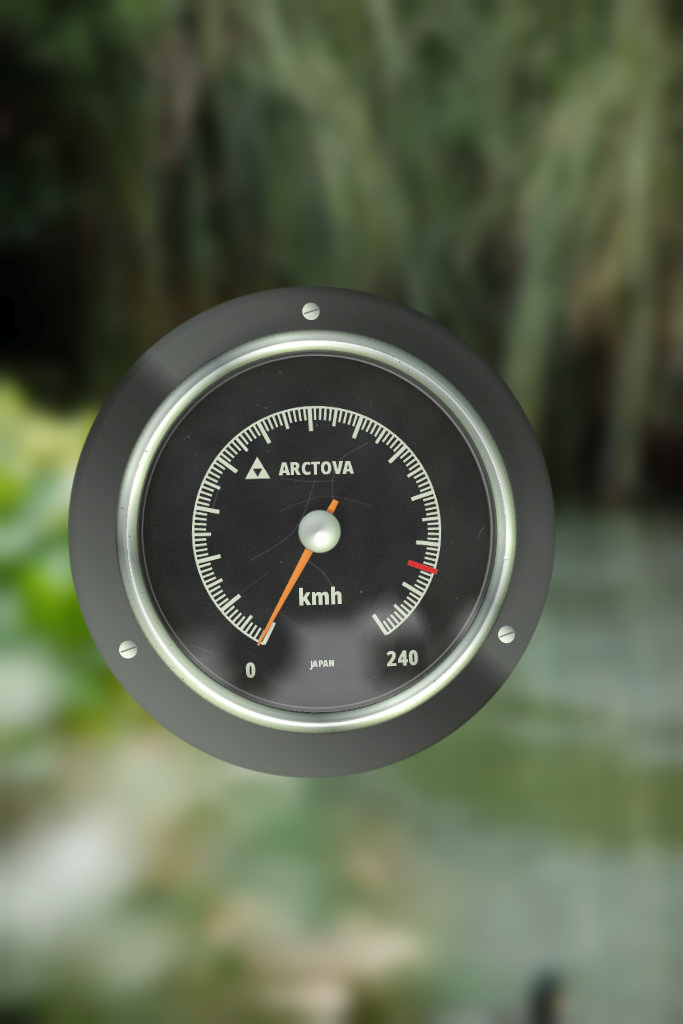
2 km/h
